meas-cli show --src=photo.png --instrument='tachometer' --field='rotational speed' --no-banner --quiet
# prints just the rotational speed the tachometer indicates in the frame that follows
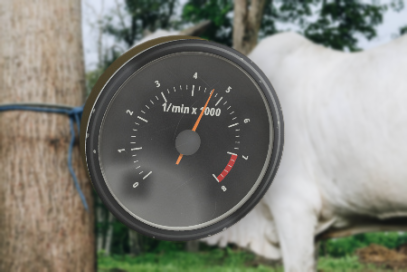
4600 rpm
